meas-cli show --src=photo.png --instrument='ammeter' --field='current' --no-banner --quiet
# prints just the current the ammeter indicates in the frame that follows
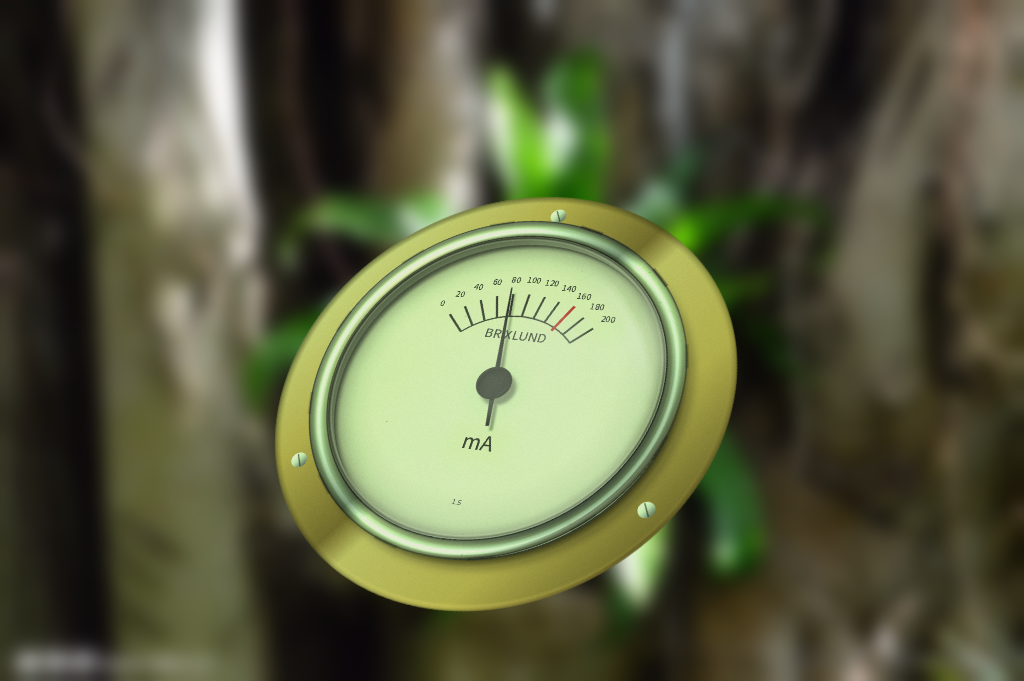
80 mA
